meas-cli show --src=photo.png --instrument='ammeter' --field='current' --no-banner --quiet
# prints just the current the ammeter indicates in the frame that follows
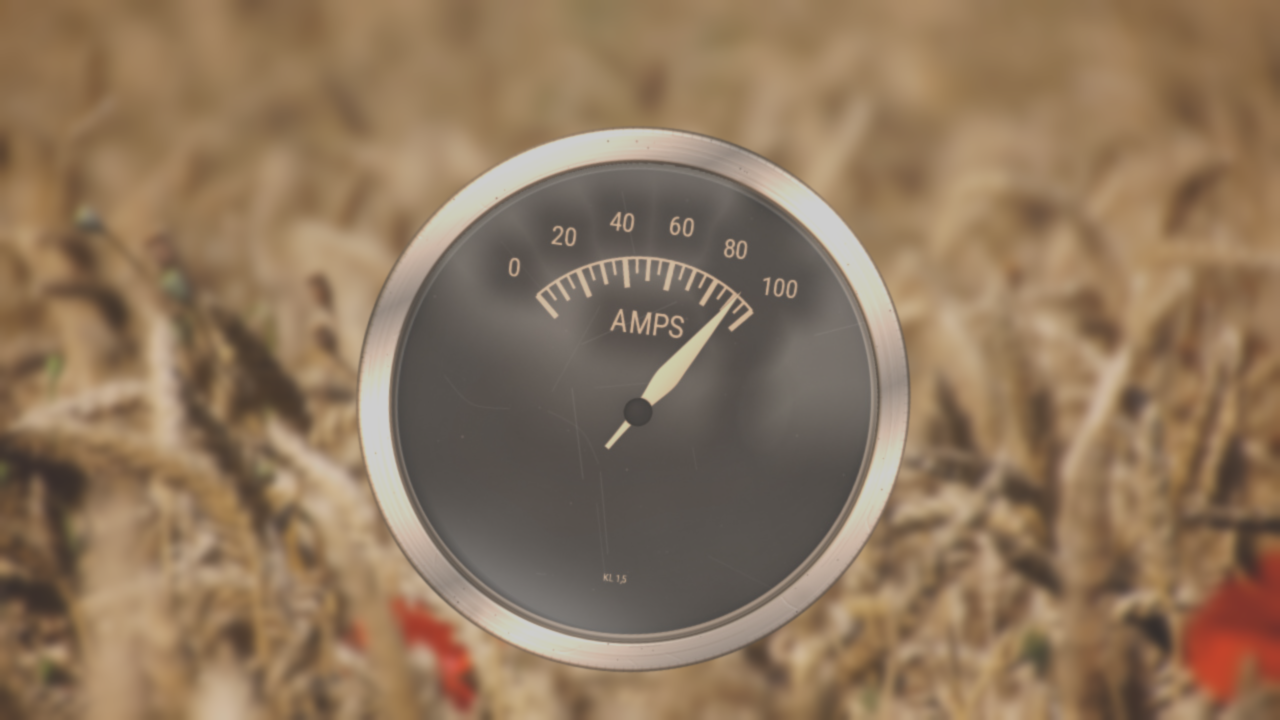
90 A
